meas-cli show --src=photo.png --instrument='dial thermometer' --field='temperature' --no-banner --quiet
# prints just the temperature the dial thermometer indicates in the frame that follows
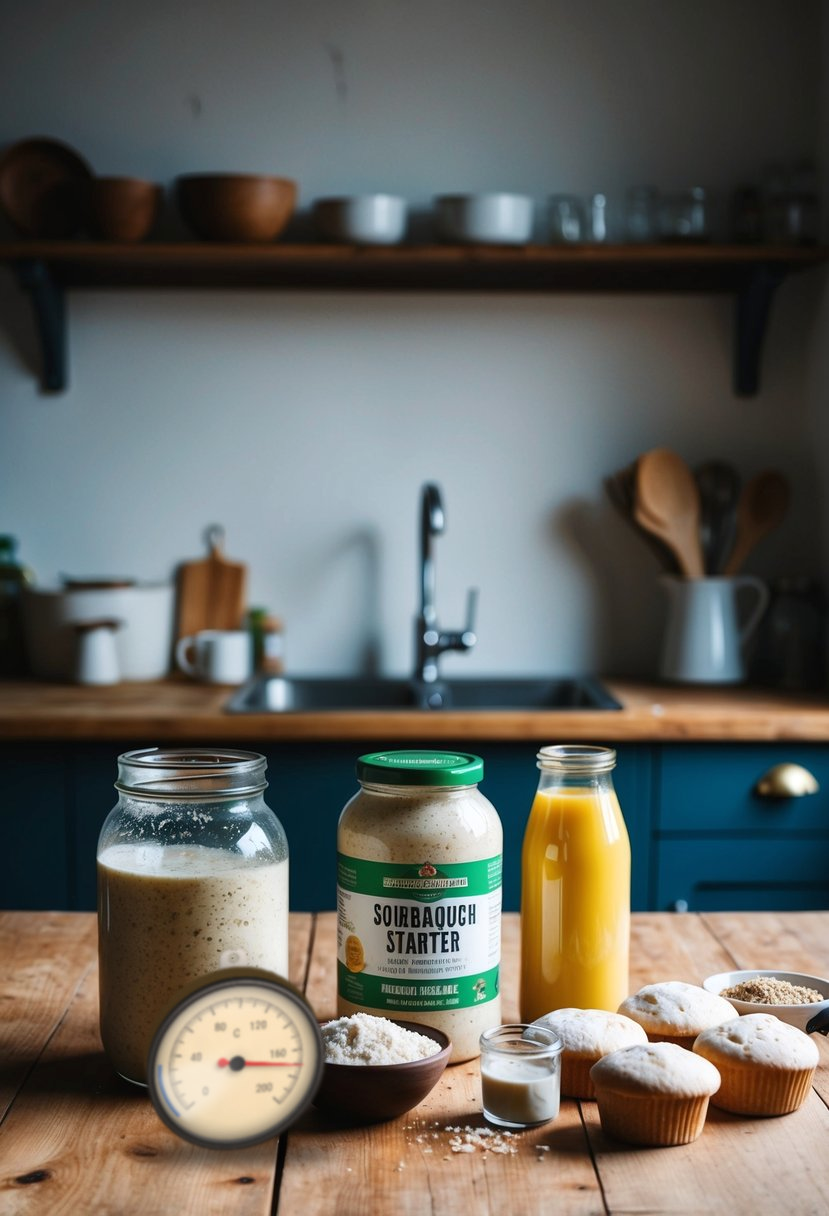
170 °C
